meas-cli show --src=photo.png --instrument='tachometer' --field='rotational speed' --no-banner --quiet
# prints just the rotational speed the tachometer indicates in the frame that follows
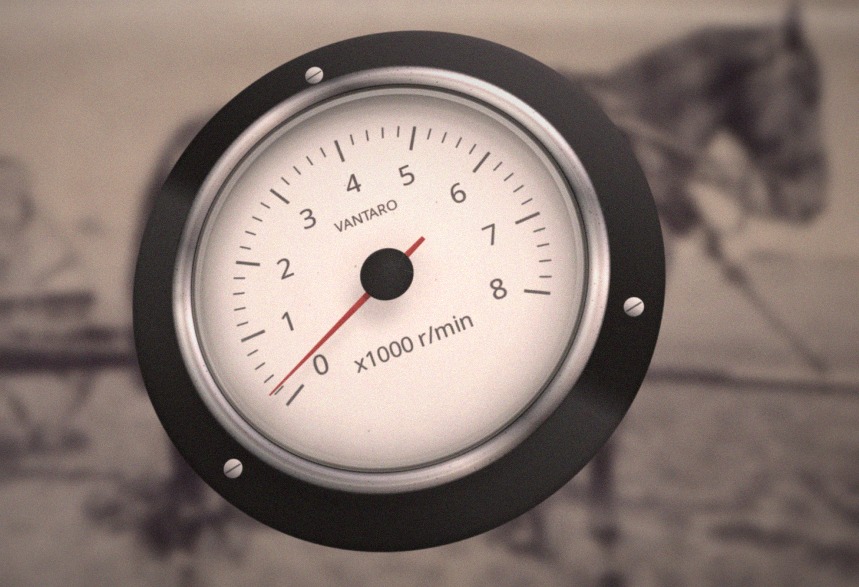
200 rpm
